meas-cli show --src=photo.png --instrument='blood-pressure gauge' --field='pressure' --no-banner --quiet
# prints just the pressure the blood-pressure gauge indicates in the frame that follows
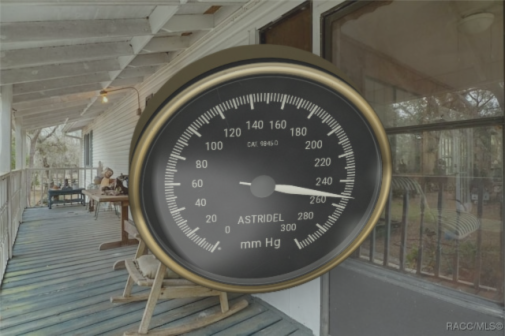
250 mmHg
